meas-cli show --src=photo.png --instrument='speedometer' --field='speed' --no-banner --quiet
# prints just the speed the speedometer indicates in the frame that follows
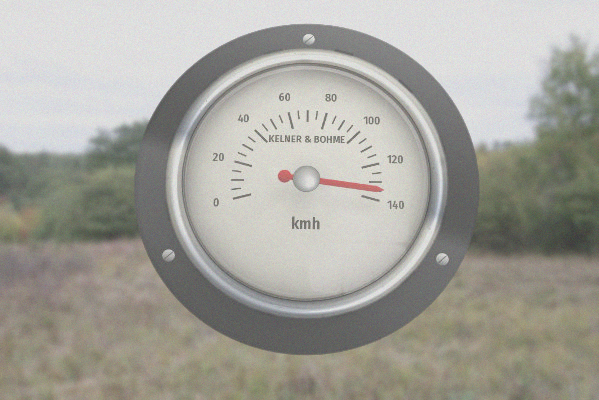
135 km/h
